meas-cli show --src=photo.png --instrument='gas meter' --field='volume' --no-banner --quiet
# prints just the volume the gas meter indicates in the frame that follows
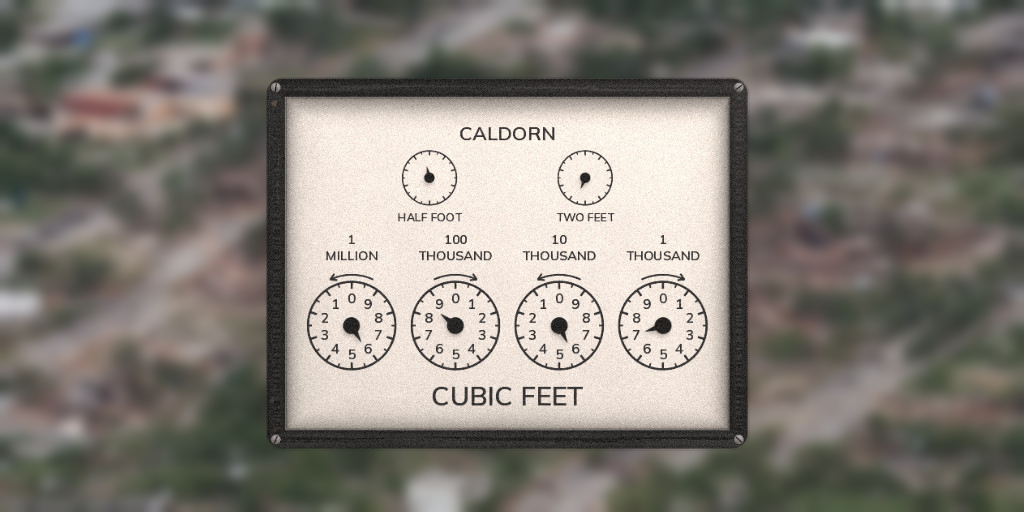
585700 ft³
